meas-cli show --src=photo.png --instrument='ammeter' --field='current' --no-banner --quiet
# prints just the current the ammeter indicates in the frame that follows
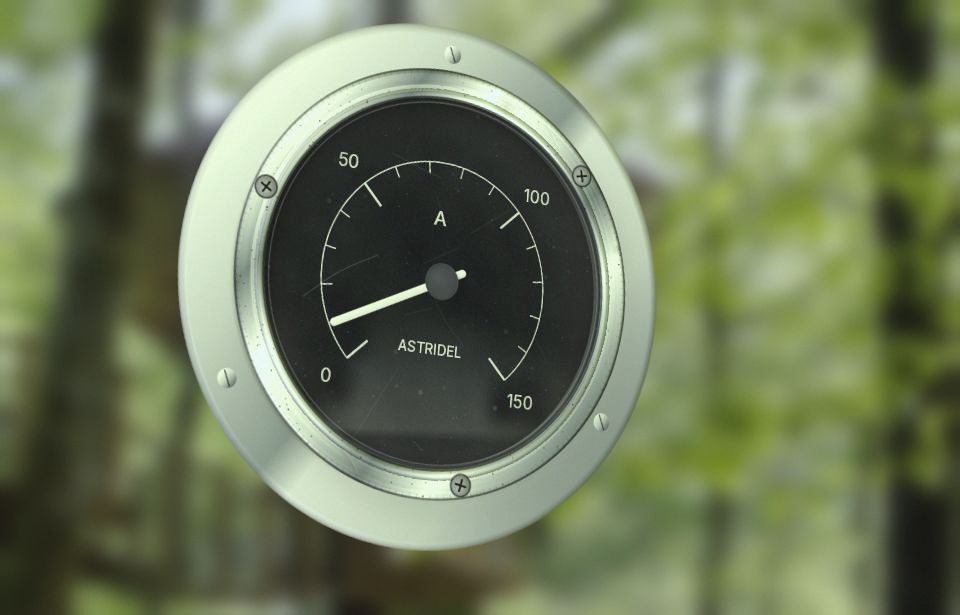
10 A
